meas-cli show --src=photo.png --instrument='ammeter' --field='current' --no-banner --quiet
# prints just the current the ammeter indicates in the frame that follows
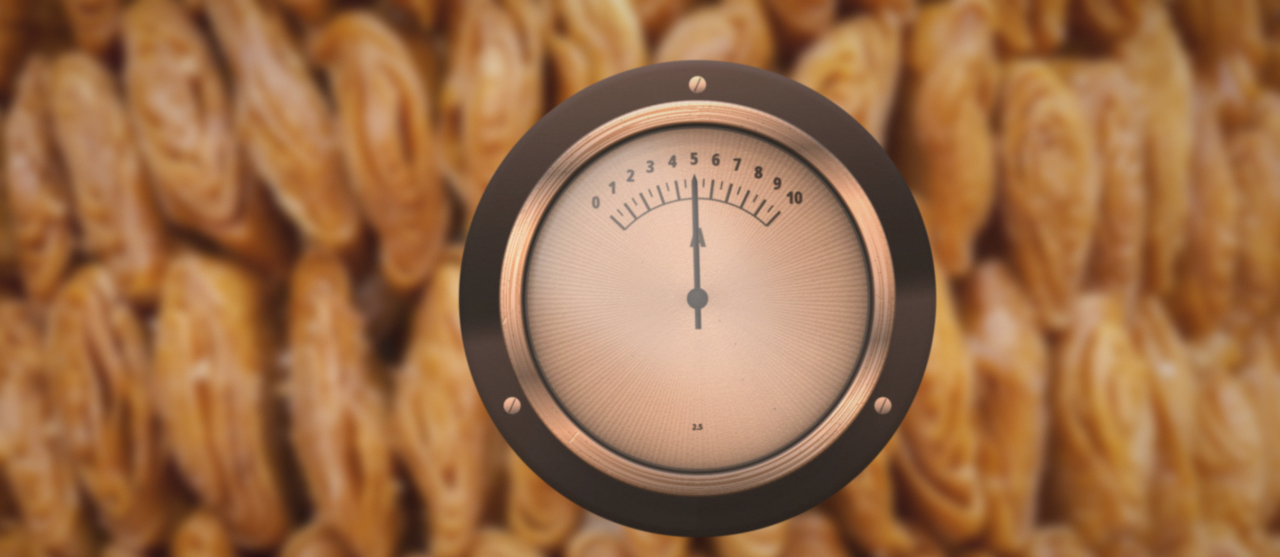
5 A
